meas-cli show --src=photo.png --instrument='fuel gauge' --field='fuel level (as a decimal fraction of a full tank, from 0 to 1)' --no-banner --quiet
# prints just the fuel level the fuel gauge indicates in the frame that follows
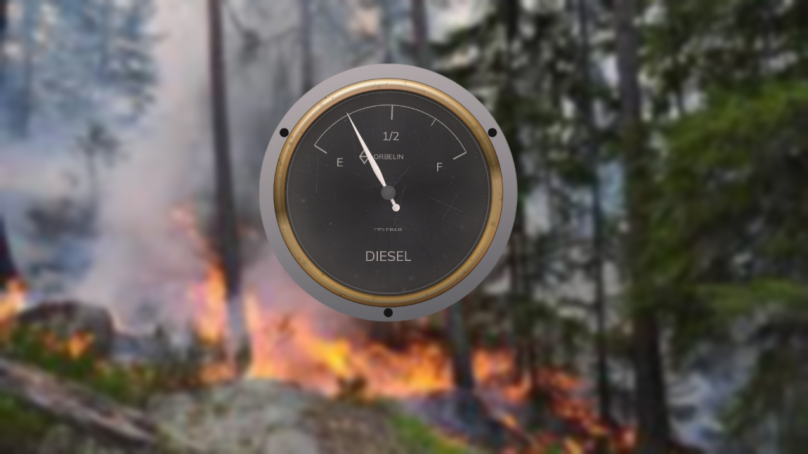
0.25
